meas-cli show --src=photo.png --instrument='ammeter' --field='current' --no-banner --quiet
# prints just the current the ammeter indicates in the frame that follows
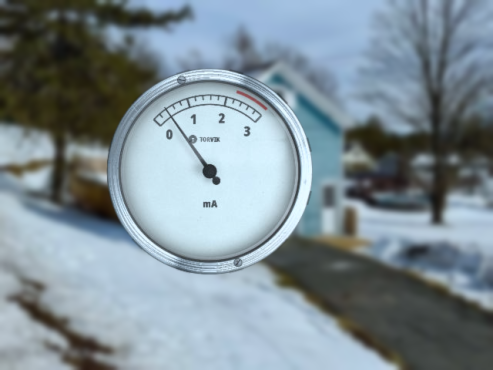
0.4 mA
